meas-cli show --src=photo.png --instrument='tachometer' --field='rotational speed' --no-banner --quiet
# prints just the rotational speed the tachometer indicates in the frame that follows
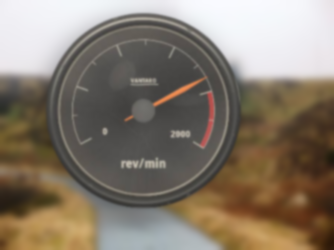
1500 rpm
